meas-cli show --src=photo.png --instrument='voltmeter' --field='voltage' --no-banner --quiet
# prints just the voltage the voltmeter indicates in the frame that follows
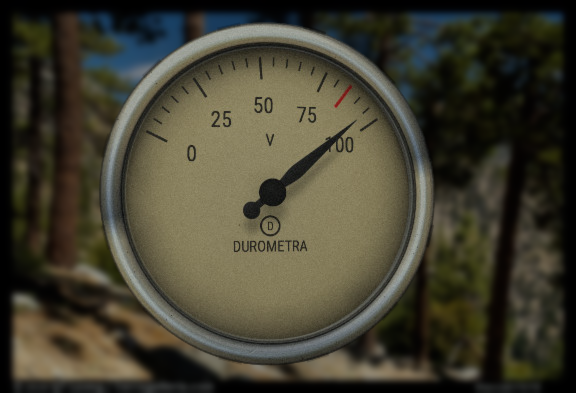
95 V
